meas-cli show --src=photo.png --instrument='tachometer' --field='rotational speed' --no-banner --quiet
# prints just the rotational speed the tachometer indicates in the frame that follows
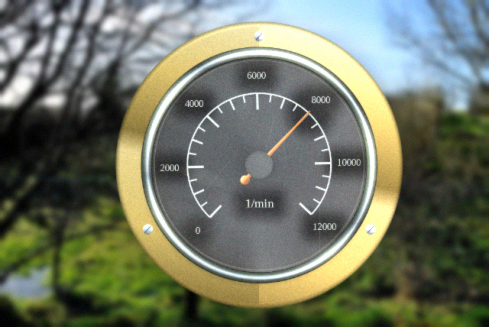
8000 rpm
